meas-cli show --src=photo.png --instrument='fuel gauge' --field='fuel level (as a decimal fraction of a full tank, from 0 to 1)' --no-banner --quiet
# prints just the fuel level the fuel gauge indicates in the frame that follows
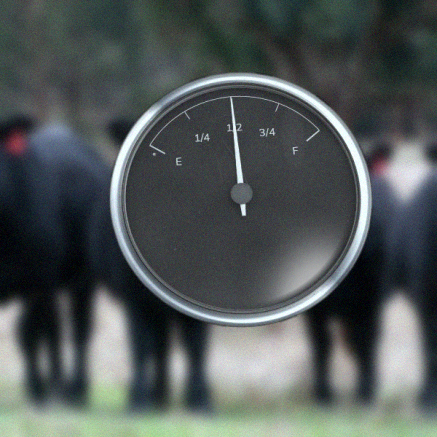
0.5
